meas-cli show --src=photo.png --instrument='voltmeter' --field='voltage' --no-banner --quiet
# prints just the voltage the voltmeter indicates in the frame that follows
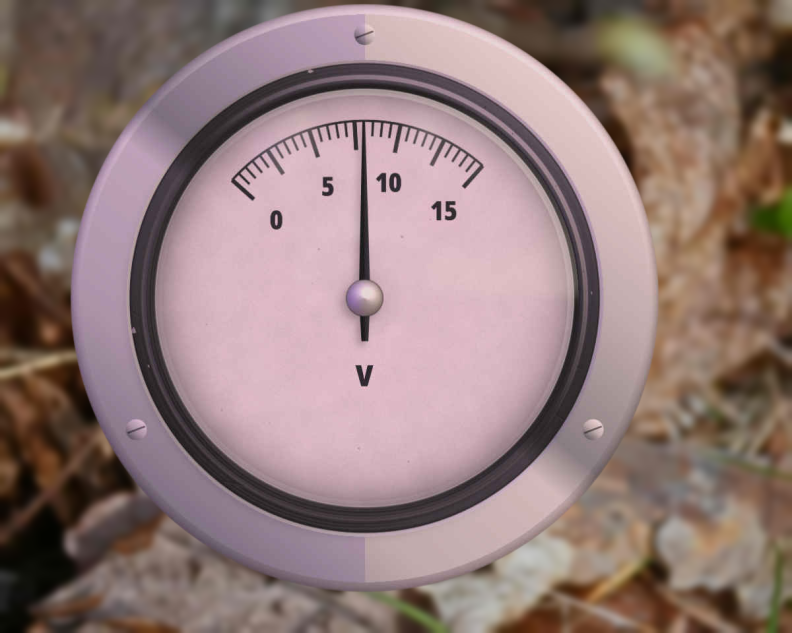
8 V
